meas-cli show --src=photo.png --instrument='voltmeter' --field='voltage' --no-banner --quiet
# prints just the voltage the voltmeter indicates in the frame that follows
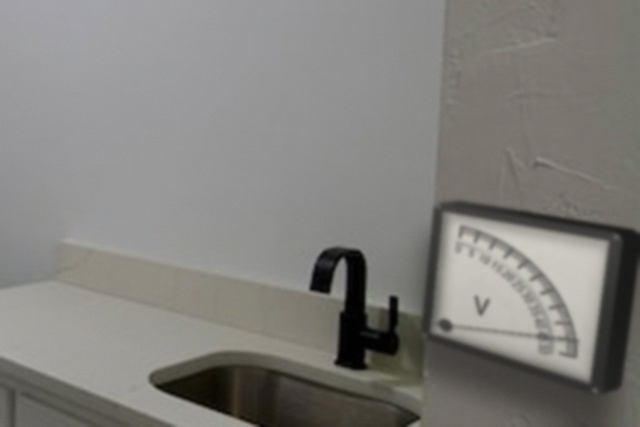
45 V
